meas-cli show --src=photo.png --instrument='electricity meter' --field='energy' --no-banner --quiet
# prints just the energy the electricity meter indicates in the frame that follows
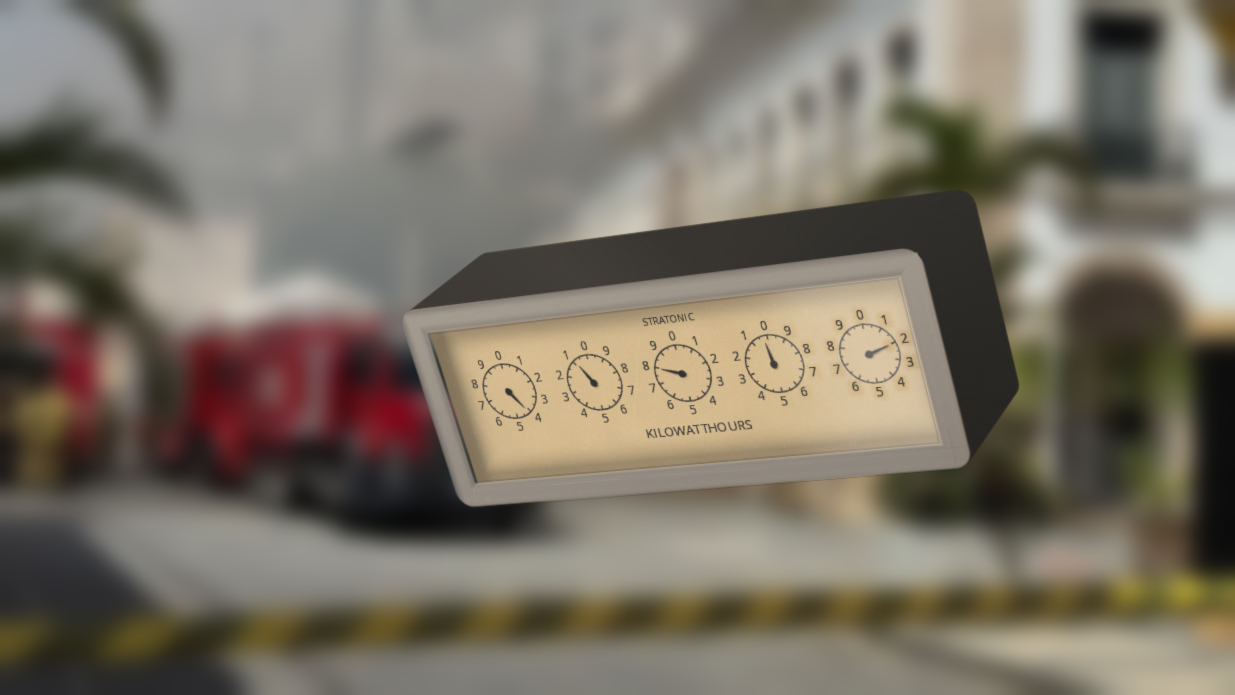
40802 kWh
